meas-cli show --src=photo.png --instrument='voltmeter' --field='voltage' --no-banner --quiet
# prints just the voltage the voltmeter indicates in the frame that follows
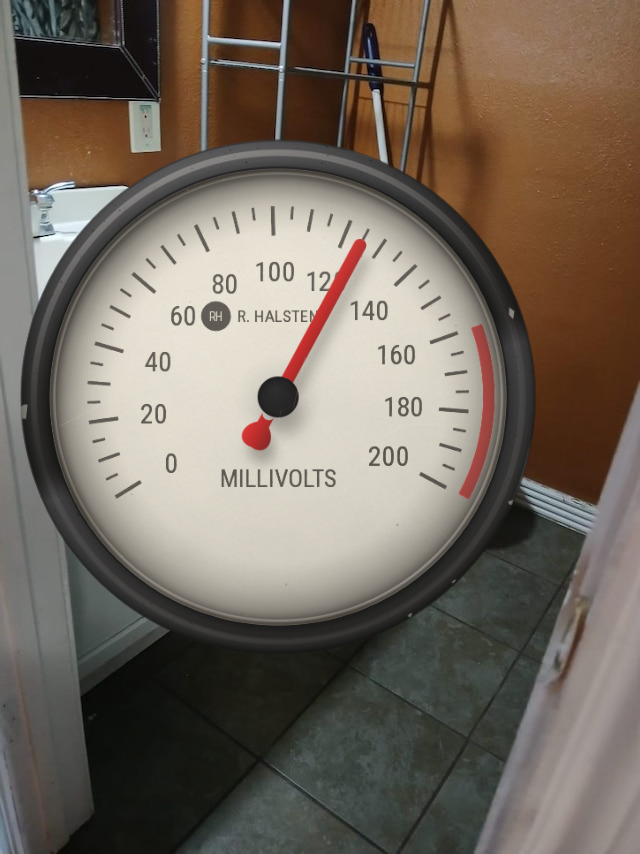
125 mV
